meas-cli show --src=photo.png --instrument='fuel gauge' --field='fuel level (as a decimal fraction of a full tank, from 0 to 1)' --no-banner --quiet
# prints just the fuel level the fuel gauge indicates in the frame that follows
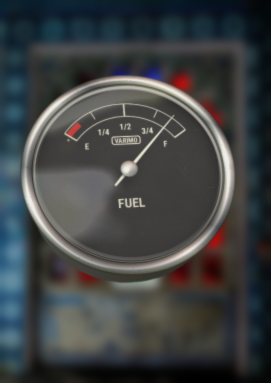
0.875
